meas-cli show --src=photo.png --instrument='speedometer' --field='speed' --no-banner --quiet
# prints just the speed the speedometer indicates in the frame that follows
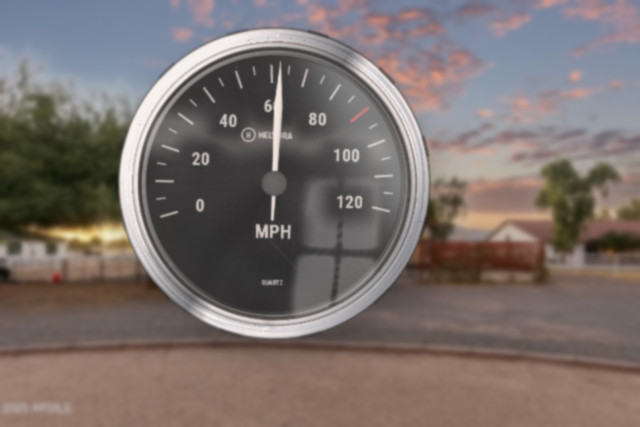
62.5 mph
